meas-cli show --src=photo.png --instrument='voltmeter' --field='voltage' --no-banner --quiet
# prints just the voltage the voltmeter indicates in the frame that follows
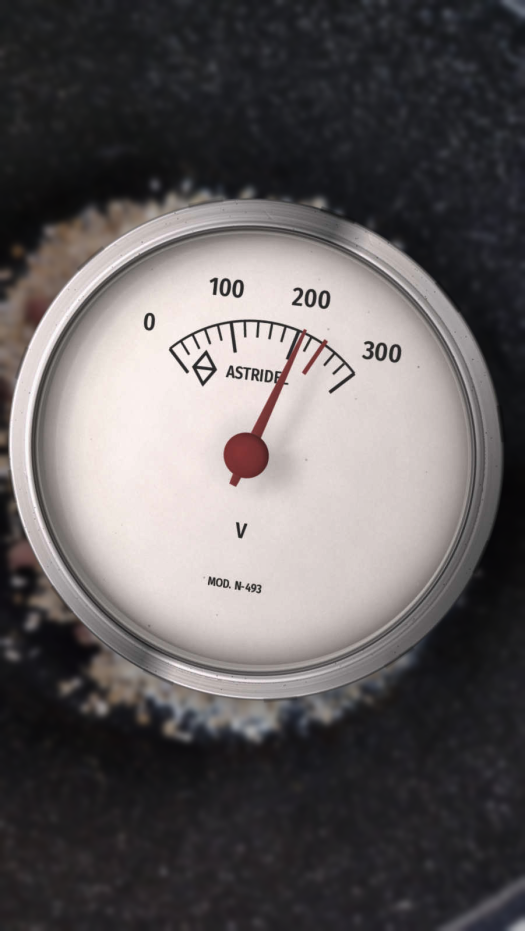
210 V
